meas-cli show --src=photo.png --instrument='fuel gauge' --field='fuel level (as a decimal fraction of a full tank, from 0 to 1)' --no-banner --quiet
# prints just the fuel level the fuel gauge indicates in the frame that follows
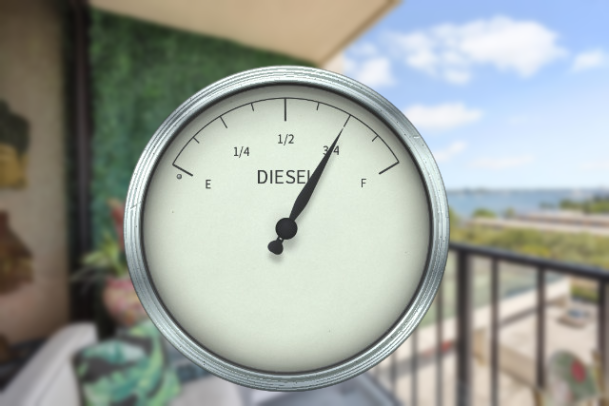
0.75
